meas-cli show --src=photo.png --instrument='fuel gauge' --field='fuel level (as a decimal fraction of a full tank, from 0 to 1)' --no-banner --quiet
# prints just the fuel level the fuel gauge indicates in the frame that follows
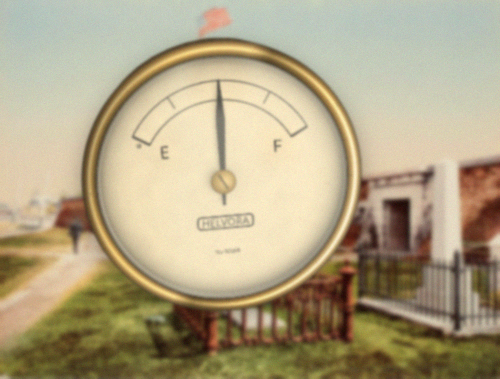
0.5
